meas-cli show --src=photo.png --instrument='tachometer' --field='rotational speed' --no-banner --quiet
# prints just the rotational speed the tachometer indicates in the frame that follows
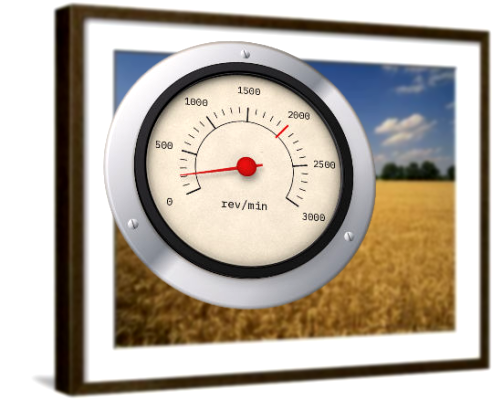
200 rpm
